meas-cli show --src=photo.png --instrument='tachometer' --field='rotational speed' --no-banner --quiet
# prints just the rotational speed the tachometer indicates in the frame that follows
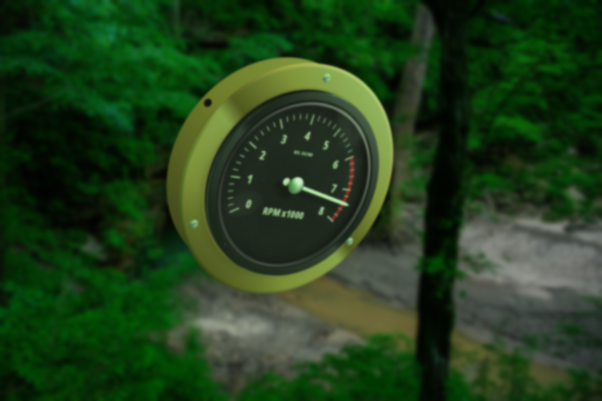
7400 rpm
